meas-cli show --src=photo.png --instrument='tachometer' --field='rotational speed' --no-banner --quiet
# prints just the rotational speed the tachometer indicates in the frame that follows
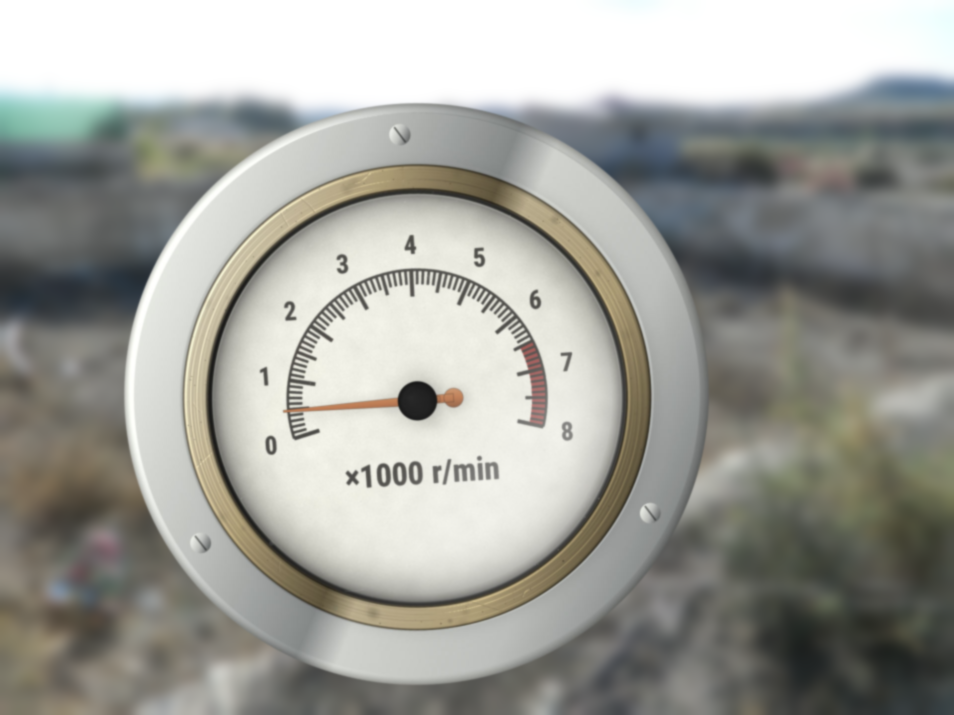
500 rpm
